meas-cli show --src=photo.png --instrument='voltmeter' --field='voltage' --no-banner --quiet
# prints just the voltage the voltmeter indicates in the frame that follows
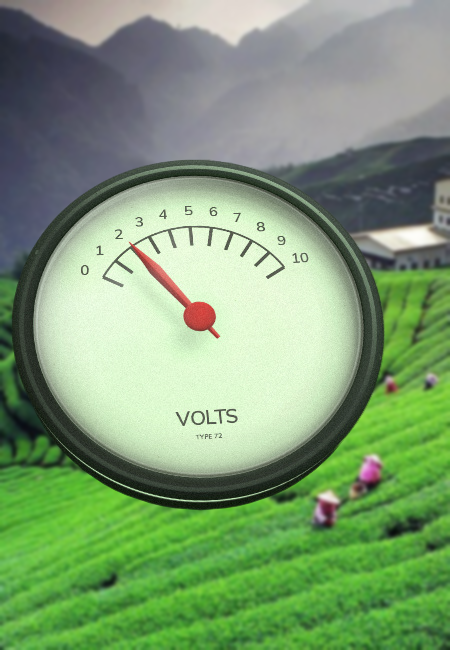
2 V
